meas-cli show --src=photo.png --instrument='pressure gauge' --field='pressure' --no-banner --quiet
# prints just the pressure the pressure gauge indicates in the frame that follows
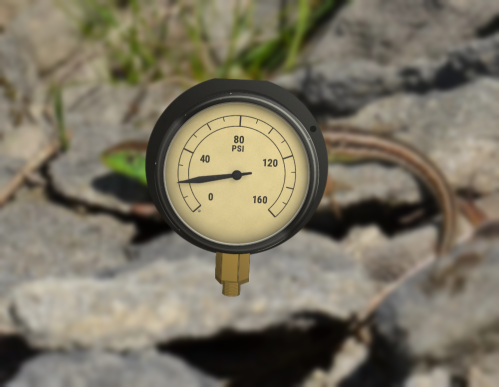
20 psi
